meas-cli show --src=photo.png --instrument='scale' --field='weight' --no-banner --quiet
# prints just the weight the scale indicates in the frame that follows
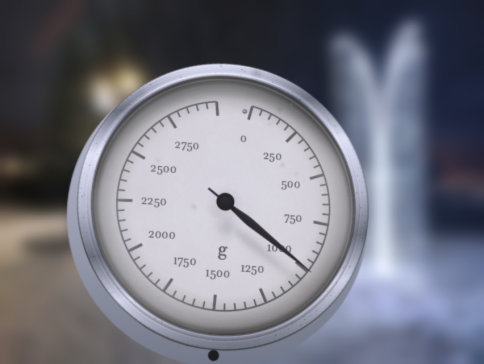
1000 g
